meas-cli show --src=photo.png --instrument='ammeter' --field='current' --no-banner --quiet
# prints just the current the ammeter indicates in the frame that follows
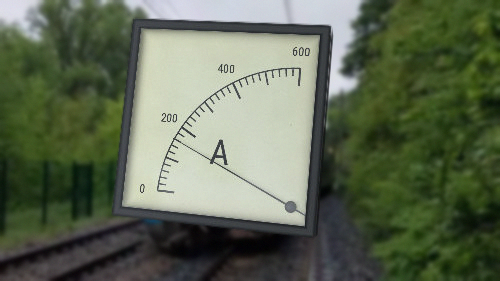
160 A
